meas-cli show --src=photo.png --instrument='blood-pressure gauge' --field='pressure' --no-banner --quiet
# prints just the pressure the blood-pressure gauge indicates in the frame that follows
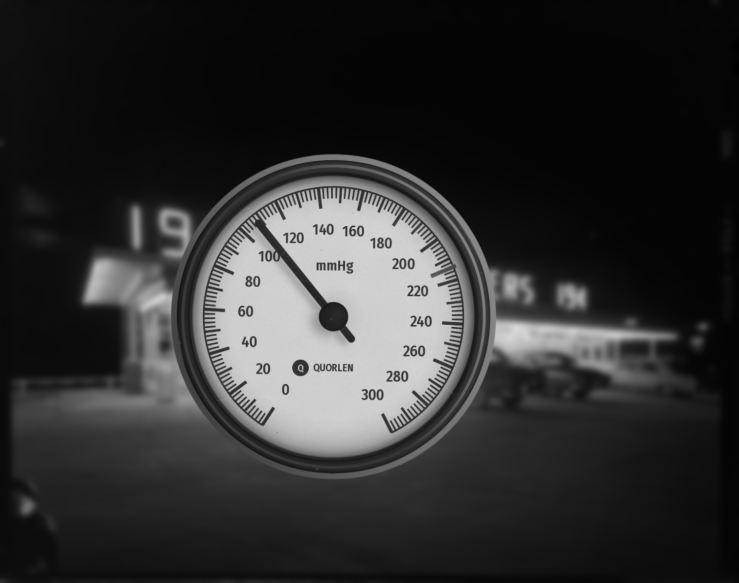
108 mmHg
